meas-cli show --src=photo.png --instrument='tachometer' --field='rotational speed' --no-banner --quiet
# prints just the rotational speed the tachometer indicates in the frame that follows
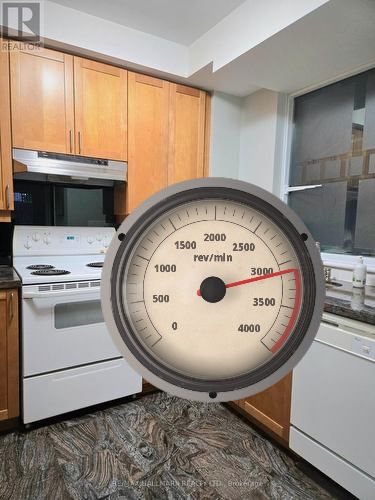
3100 rpm
